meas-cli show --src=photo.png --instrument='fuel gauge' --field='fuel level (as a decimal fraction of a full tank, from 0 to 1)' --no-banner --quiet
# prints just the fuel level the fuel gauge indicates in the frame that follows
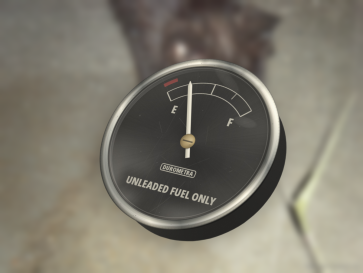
0.25
